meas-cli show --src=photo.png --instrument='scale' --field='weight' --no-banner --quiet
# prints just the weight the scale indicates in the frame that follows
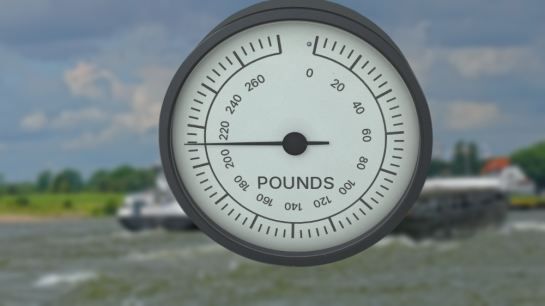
212 lb
